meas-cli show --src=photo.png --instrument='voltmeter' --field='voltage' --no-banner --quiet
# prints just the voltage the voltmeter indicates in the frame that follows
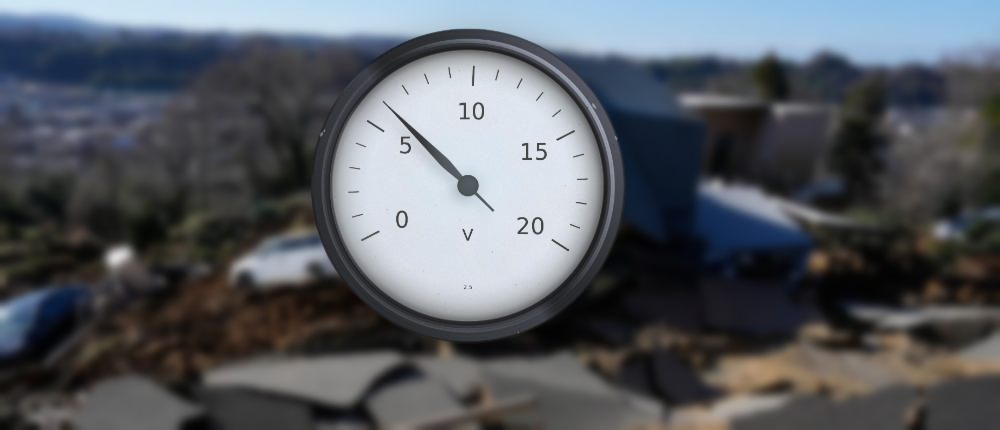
6 V
